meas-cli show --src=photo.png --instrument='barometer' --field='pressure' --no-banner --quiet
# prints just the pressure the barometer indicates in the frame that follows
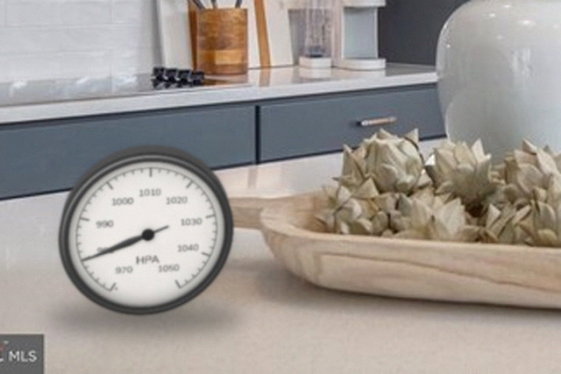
980 hPa
